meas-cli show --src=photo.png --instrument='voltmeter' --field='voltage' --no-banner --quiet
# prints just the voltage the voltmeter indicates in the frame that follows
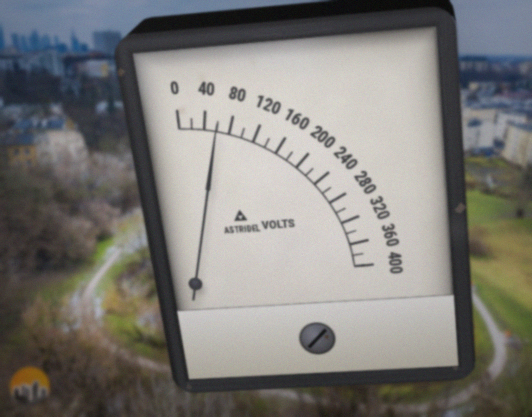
60 V
